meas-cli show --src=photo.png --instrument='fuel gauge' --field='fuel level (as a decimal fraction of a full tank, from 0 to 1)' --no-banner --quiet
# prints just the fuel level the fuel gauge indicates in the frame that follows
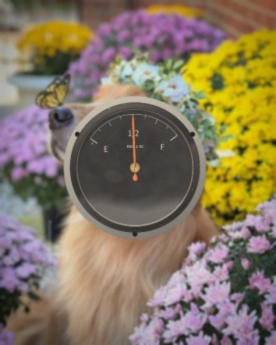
0.5
